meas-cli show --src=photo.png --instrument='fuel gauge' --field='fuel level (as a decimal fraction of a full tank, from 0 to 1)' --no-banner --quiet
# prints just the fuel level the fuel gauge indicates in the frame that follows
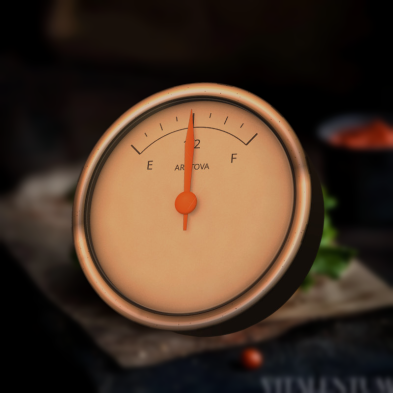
0.5
